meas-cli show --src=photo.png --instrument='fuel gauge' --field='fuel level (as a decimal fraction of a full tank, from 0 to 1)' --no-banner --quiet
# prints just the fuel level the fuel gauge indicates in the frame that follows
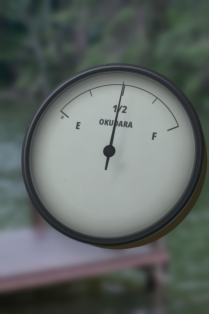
0.5
